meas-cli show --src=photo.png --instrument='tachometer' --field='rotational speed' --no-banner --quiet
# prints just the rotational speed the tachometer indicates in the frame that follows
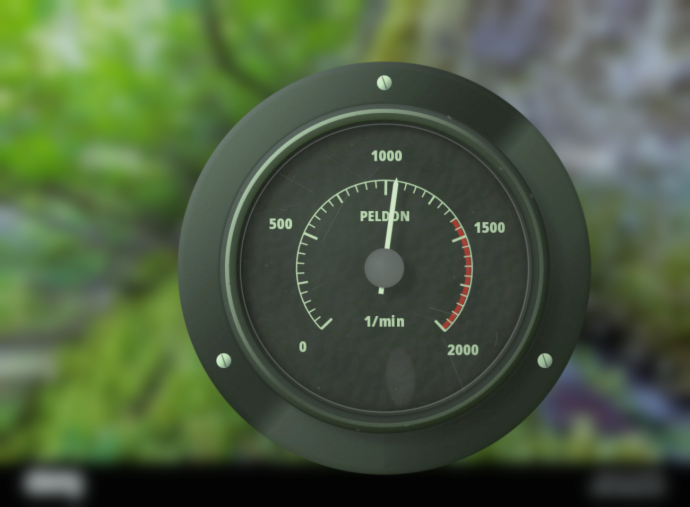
1050 rpm
